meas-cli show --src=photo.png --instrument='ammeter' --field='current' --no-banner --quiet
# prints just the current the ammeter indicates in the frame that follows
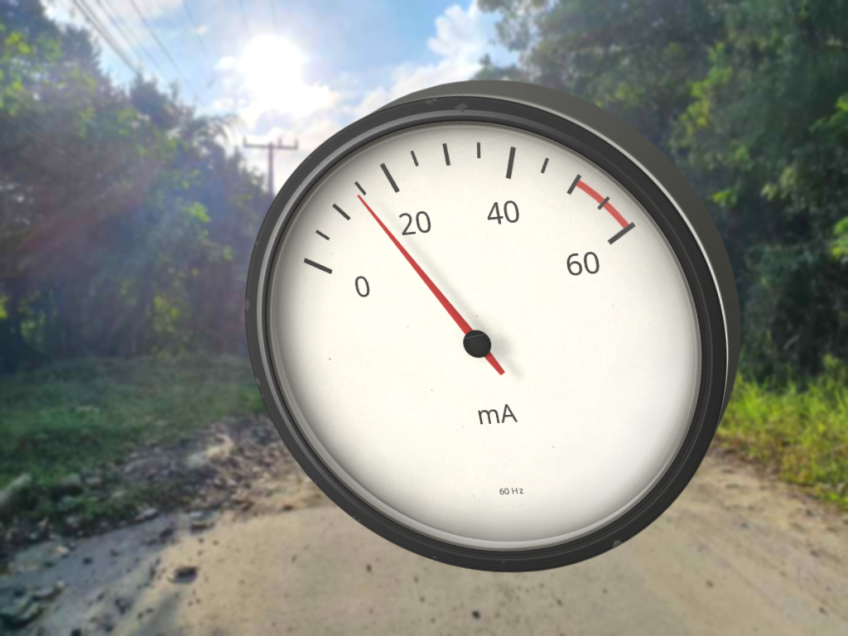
15 mA
